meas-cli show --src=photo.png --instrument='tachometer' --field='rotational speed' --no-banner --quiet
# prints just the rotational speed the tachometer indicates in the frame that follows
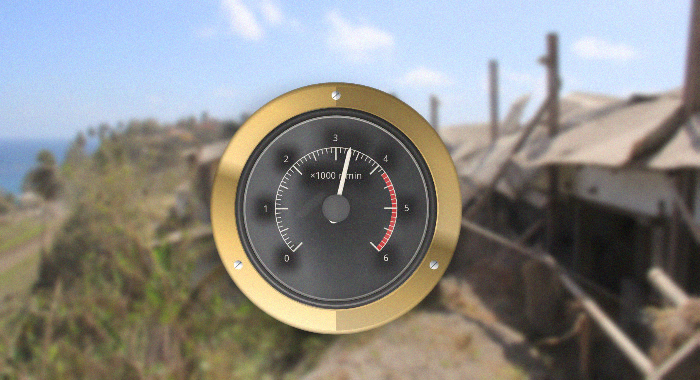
3300 rpm
